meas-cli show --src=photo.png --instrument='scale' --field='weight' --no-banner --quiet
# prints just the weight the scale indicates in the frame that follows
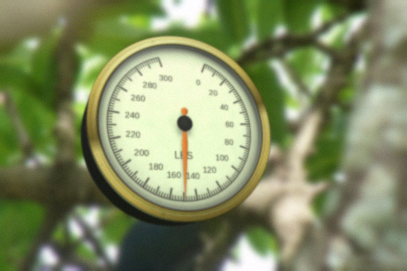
150 lb
